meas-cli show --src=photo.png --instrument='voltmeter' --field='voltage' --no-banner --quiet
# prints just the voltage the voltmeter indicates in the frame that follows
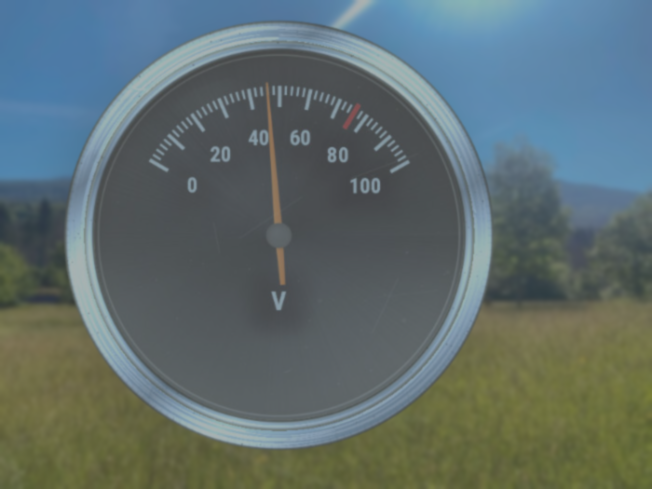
46 V
